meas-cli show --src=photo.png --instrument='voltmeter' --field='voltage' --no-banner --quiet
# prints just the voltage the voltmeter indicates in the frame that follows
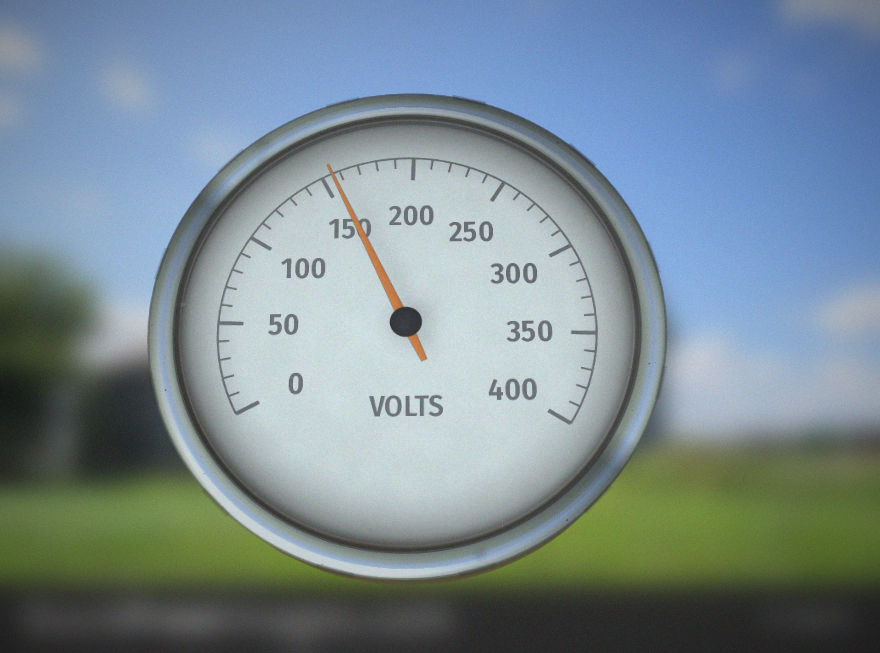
155 V
